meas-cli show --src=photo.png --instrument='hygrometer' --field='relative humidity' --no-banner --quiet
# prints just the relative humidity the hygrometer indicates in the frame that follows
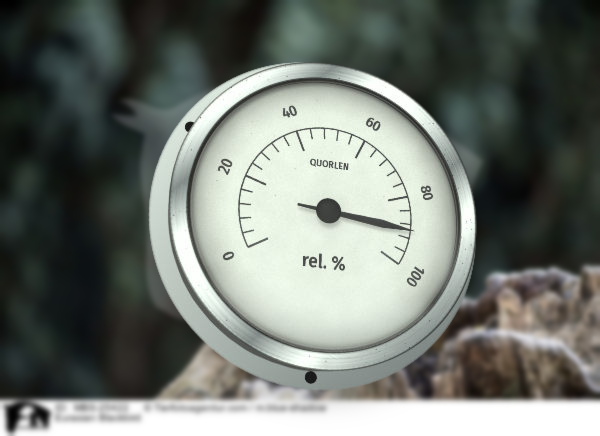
90 %
